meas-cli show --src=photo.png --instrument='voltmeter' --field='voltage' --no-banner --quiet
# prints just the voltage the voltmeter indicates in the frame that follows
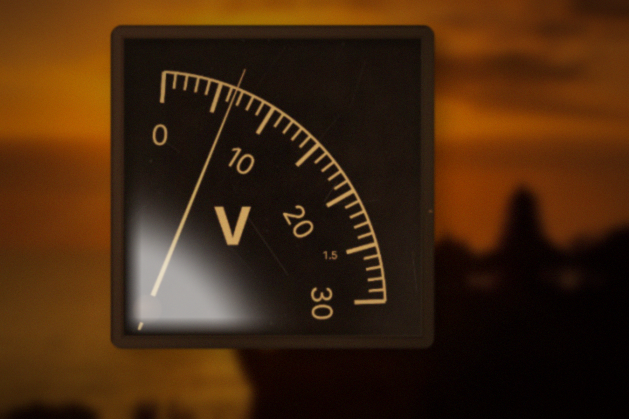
6.5 V
